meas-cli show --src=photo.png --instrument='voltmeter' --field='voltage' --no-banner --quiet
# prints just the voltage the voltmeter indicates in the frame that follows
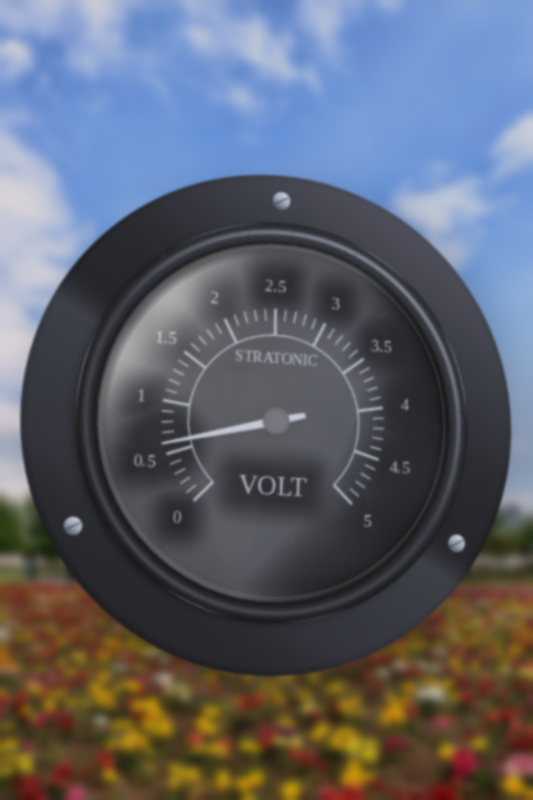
0.6 V
